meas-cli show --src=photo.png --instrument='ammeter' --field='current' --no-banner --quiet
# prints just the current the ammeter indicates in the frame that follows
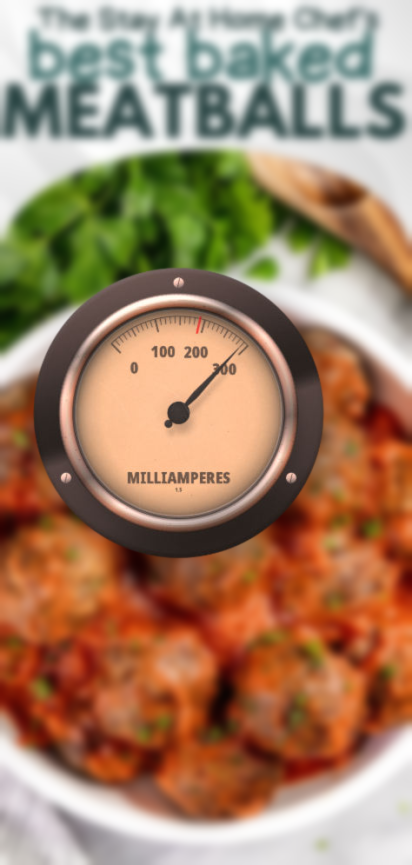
290 mA
